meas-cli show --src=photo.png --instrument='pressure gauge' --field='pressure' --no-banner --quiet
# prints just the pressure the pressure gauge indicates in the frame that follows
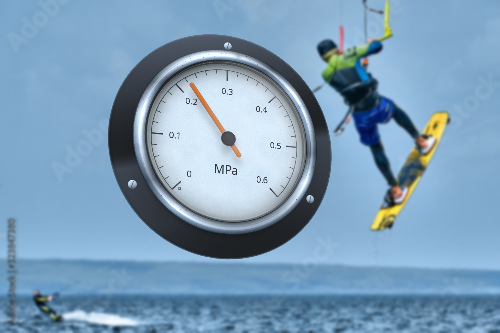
0.22 MPa
